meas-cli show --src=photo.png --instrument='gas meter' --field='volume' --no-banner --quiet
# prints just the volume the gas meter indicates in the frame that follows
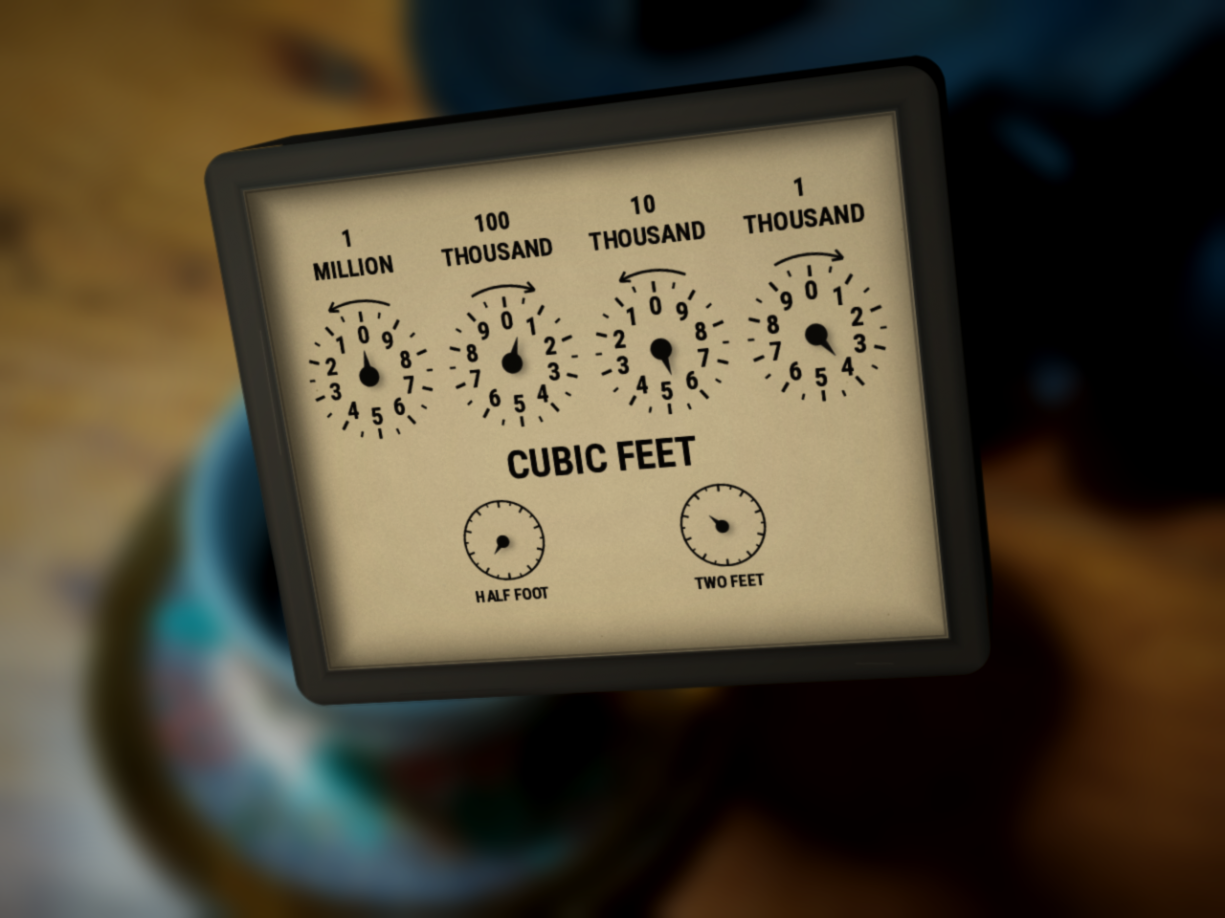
5400 ft³
